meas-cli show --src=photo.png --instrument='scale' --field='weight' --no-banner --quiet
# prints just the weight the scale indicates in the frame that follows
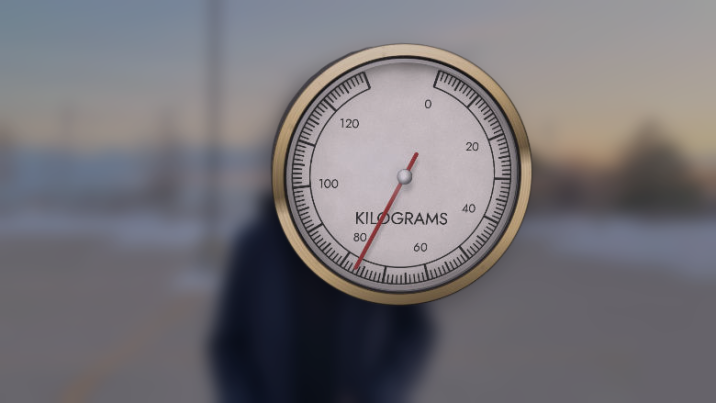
77 kg
